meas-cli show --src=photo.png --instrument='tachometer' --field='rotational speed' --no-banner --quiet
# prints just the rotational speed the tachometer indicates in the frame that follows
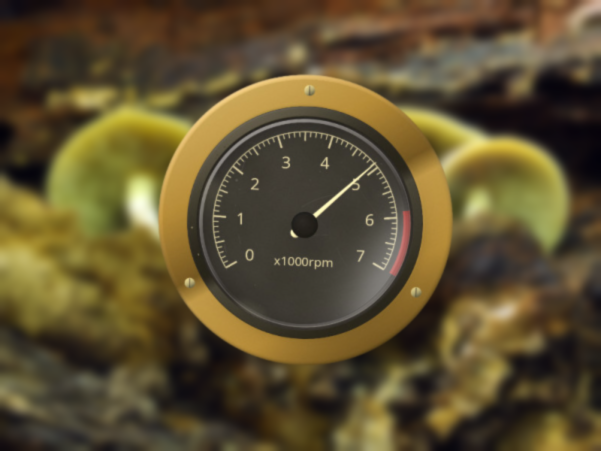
4900 rpm
